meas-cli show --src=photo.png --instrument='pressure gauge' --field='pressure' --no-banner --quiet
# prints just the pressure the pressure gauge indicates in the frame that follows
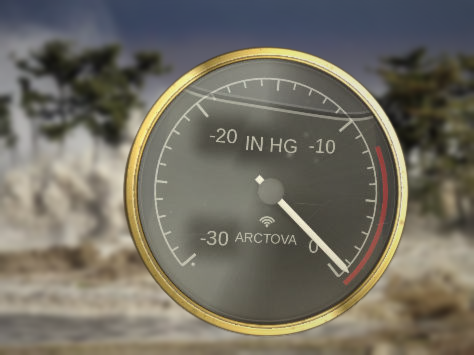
-0.5 inHg
